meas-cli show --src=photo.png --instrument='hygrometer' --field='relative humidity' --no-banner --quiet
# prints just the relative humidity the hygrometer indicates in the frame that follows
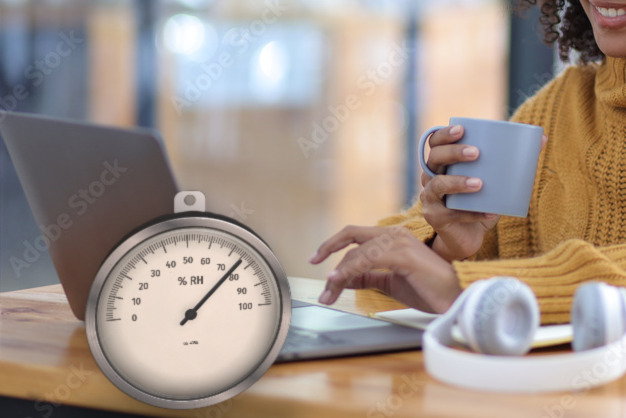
75 %
